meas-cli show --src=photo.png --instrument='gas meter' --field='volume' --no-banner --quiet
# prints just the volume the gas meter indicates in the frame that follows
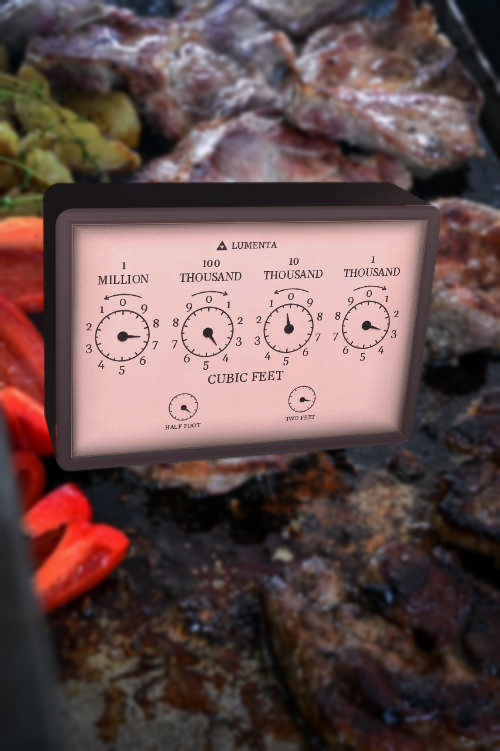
740300 ft³
